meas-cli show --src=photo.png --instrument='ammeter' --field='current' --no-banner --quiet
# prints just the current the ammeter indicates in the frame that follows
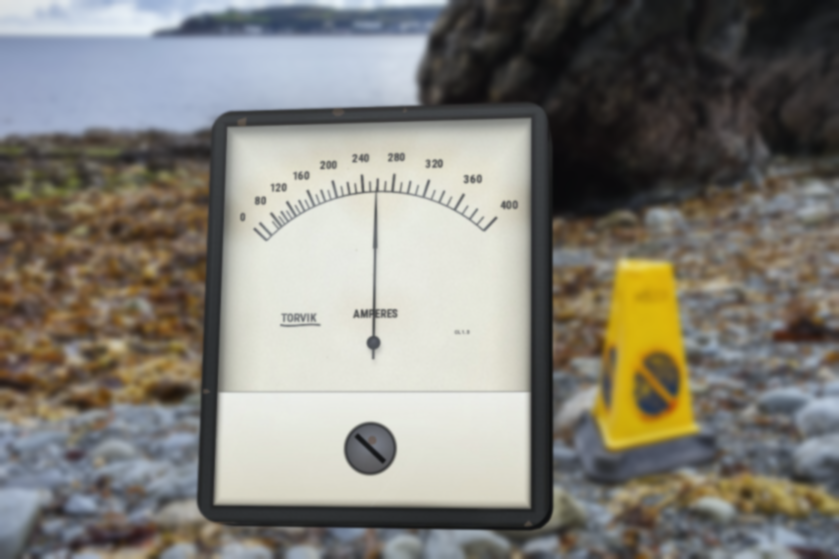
260 A
